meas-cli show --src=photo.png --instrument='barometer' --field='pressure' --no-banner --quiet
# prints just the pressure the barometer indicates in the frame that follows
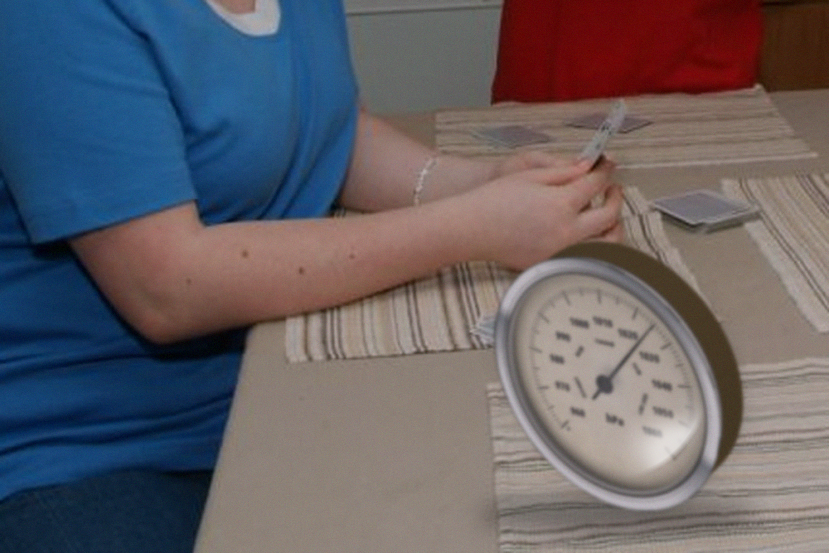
1025 hPa
